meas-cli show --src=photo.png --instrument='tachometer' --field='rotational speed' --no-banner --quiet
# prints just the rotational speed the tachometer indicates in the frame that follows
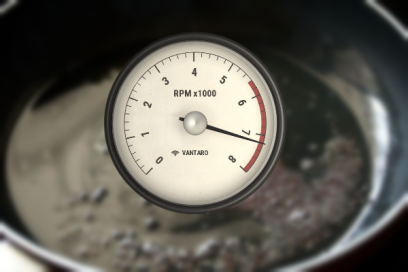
7200 rpm
